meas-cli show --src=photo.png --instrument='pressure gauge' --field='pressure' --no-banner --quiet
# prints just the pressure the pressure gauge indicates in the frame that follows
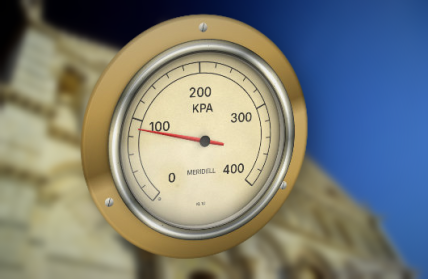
90 kPa
